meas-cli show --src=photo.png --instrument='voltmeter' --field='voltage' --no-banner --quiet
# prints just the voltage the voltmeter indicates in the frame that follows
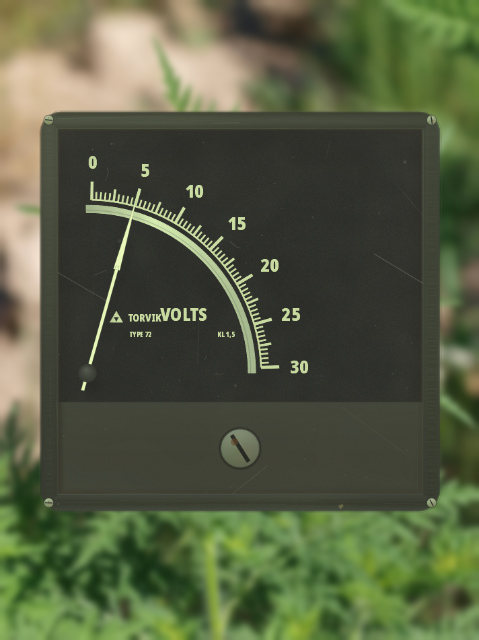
5 V
